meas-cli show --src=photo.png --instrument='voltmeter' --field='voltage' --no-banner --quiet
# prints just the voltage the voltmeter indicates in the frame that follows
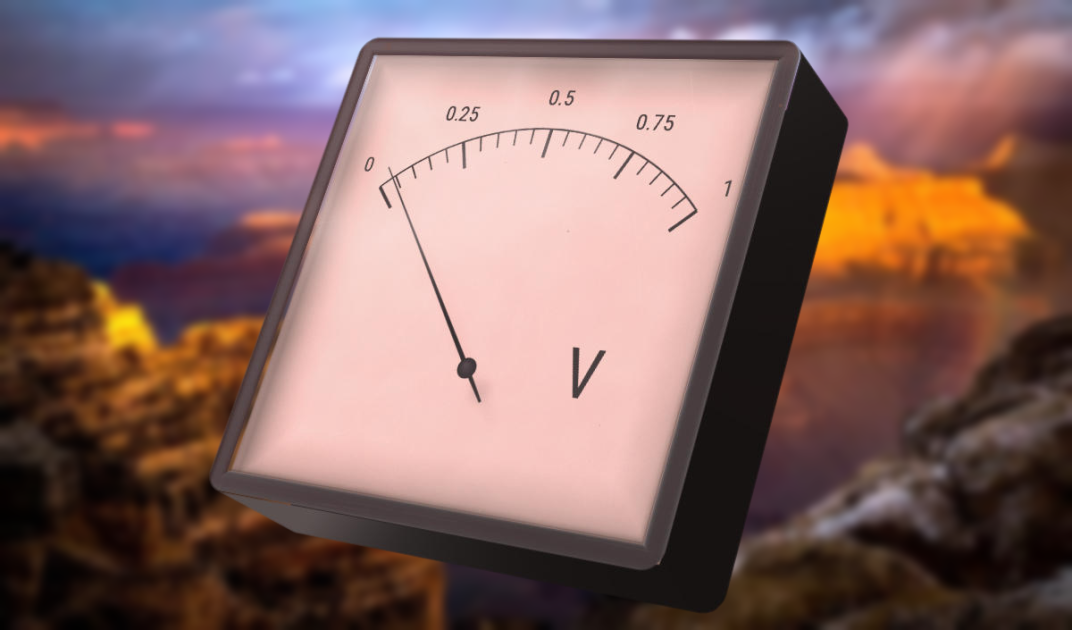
0.05 V
